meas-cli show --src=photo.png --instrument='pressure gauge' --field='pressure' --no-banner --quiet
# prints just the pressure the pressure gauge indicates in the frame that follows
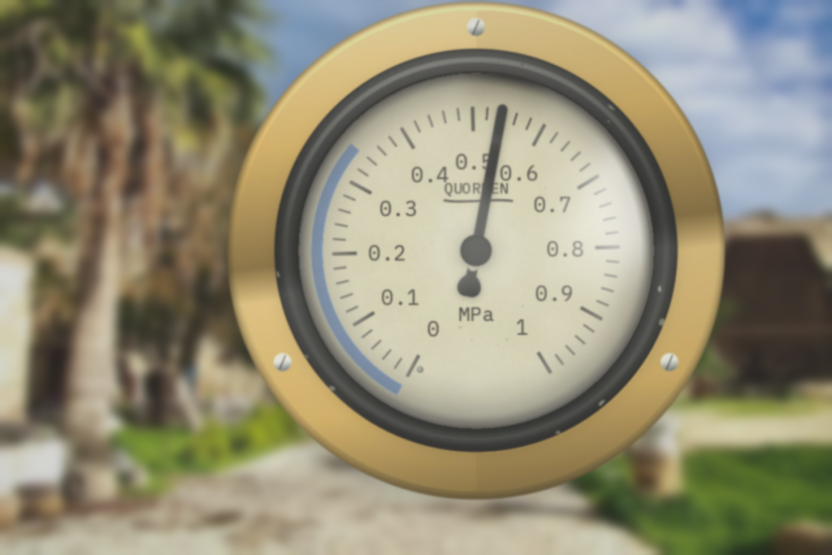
0.54 MPa
